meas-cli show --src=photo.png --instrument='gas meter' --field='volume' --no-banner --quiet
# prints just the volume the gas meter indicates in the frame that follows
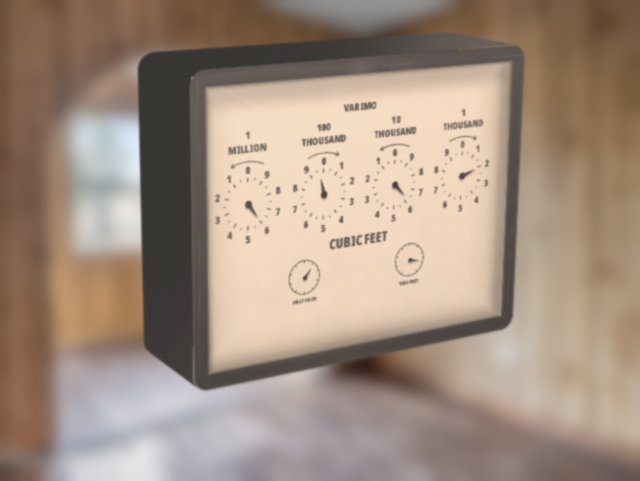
596200 ft³
